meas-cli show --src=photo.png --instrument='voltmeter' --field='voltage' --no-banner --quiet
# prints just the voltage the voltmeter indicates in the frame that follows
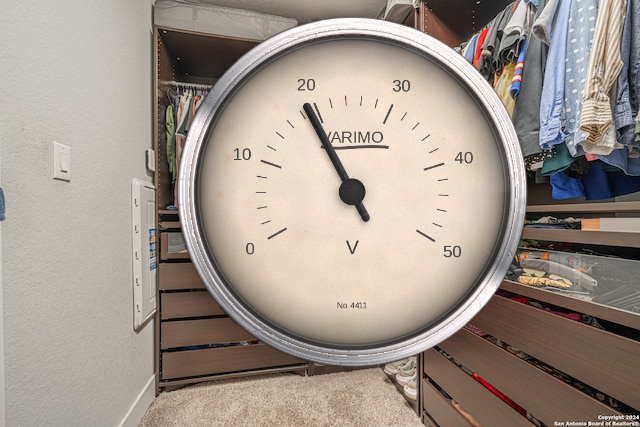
19 V
